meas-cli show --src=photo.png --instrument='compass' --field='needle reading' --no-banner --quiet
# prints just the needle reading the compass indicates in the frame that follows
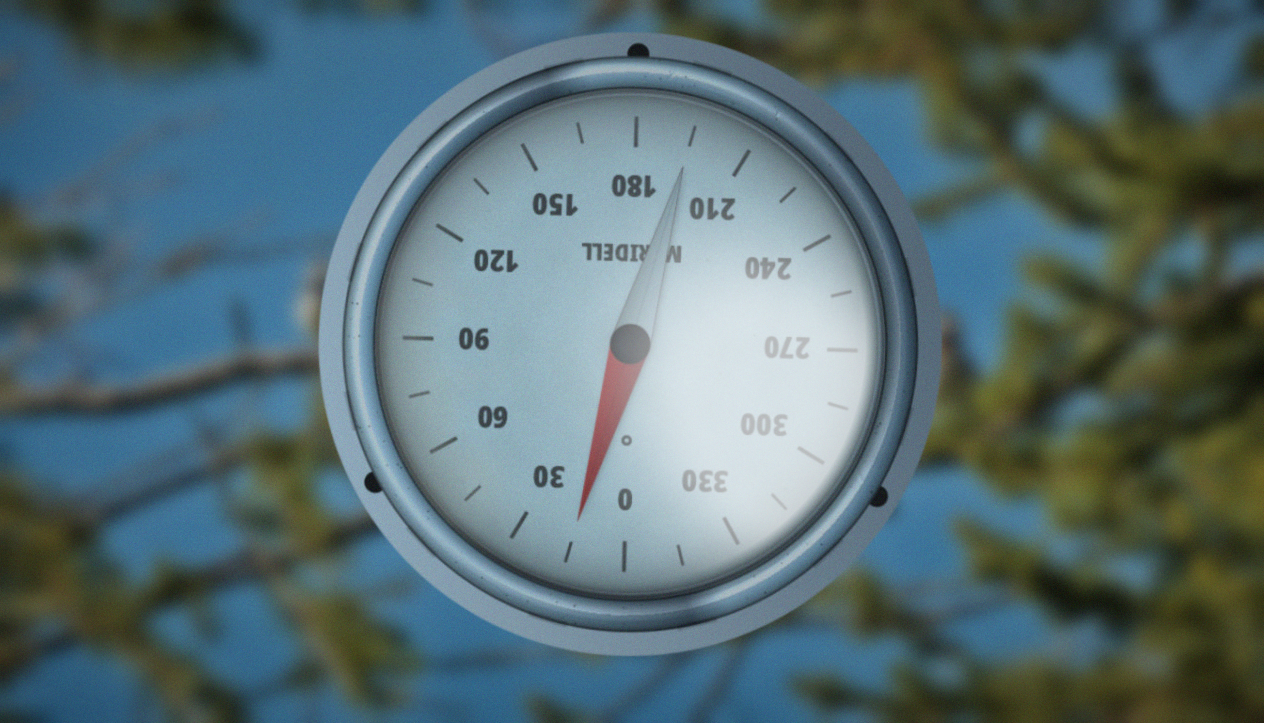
15 °
